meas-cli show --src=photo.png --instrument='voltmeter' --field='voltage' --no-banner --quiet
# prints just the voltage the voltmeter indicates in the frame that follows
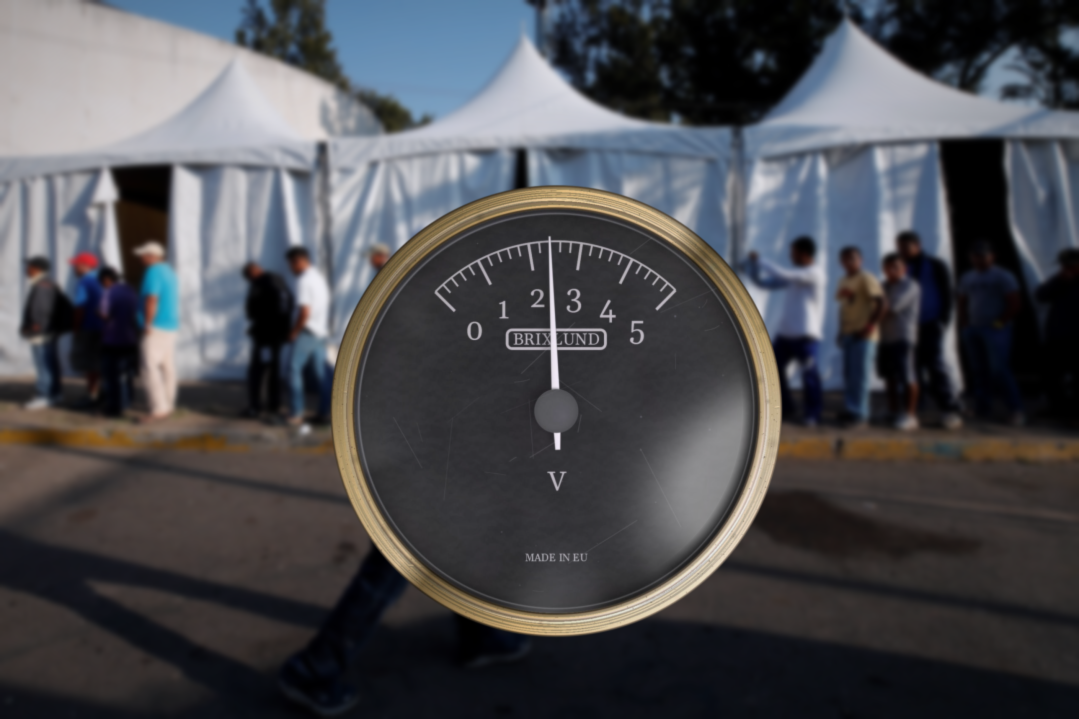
2.4 V
